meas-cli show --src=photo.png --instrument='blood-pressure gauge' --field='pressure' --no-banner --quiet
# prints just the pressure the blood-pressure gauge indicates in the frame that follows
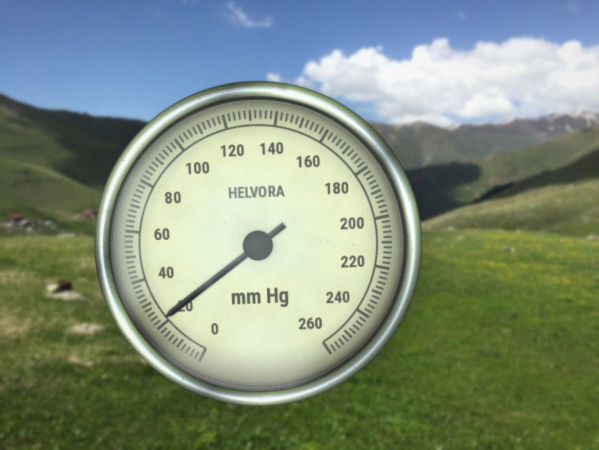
22 mmHg
